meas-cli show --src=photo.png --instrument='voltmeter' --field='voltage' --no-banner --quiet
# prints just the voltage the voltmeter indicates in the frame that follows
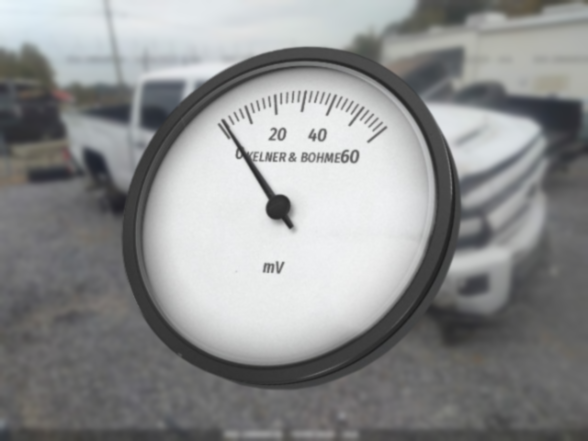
2 mV
